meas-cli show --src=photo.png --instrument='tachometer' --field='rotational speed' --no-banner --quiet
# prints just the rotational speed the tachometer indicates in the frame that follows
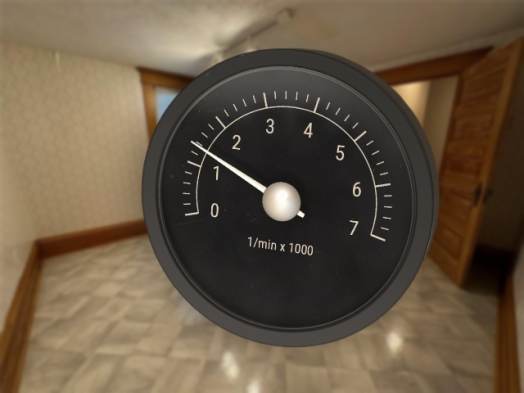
1400 rpm
